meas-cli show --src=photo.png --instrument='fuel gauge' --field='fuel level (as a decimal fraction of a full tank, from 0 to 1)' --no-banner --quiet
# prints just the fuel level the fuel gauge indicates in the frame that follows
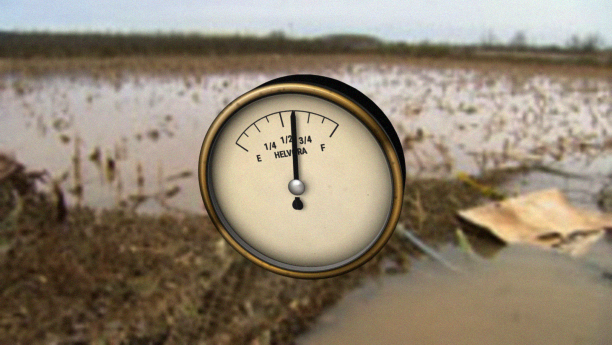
0.625
